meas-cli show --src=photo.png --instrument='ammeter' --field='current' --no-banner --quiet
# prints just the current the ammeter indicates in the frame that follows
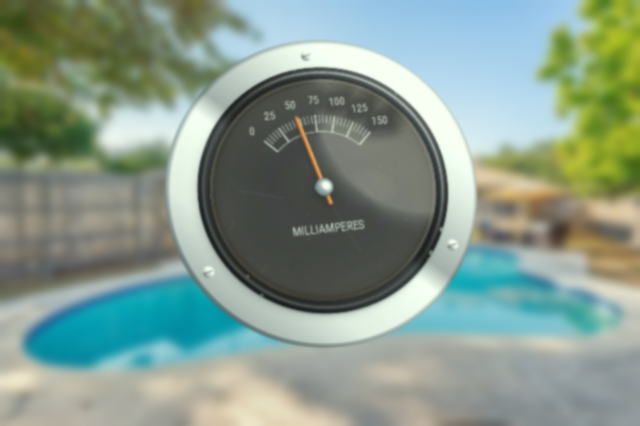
50 mA
